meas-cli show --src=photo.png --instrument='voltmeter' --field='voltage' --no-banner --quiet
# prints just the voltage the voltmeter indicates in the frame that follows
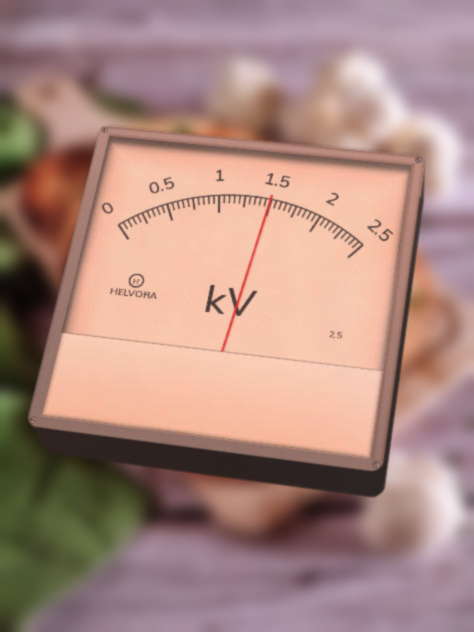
1.5 kV
